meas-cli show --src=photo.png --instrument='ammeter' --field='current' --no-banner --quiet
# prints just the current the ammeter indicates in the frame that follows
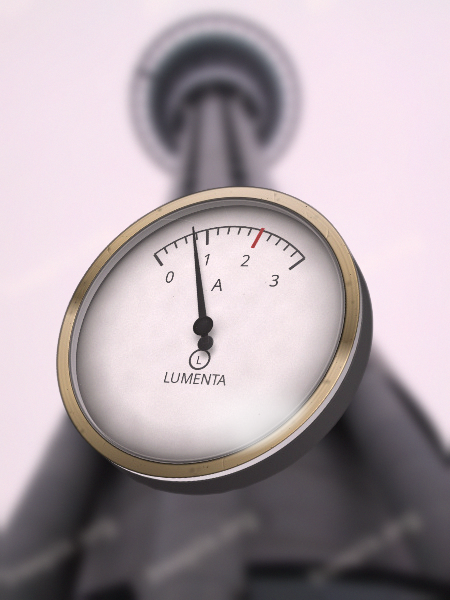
0.8 A
